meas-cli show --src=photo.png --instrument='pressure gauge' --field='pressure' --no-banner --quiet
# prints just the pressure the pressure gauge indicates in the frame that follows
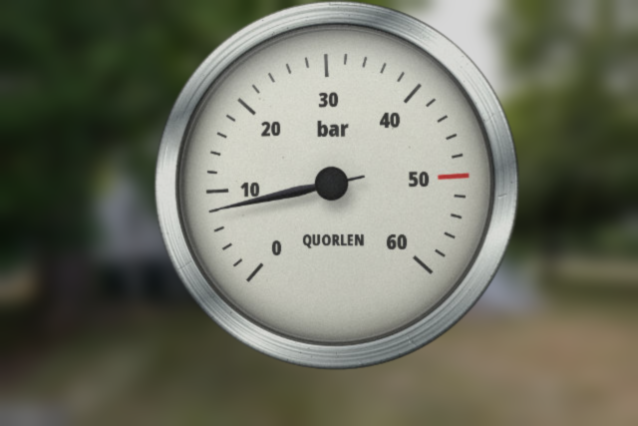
8 bar
